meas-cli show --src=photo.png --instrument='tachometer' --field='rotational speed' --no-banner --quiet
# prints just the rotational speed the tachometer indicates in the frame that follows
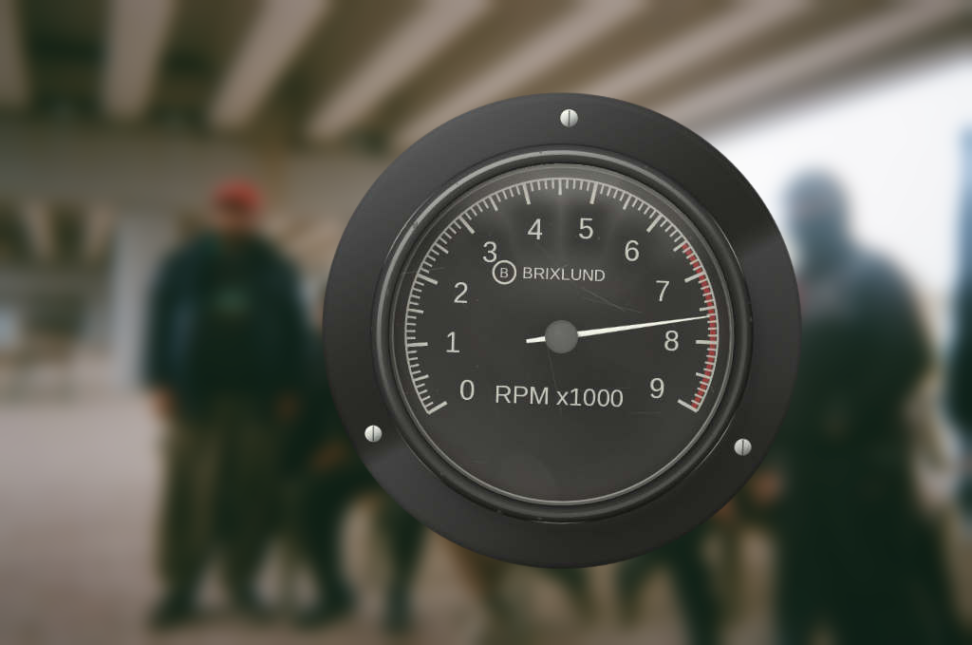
7600 rpm
